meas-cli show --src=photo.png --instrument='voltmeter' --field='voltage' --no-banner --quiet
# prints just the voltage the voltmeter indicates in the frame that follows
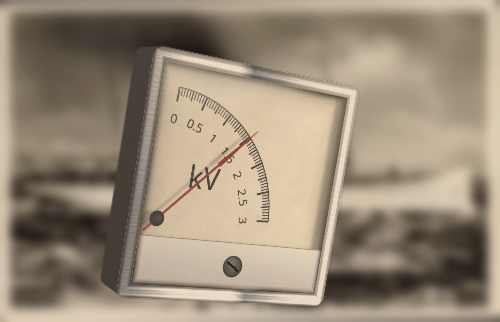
1.5 kV
